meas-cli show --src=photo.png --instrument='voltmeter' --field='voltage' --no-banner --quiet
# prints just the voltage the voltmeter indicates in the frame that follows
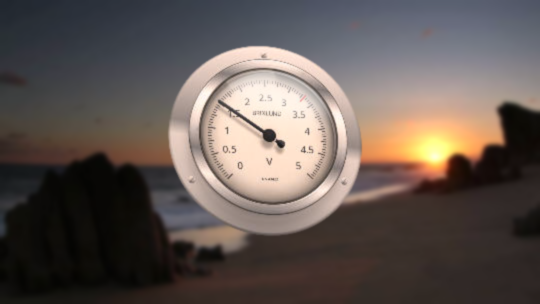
1.5 V
